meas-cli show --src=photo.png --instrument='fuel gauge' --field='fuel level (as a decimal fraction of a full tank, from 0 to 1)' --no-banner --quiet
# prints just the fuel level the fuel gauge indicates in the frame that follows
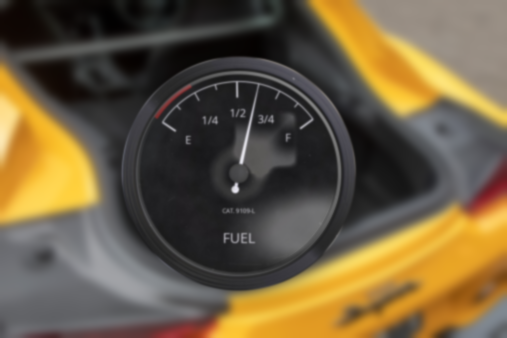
0.625
